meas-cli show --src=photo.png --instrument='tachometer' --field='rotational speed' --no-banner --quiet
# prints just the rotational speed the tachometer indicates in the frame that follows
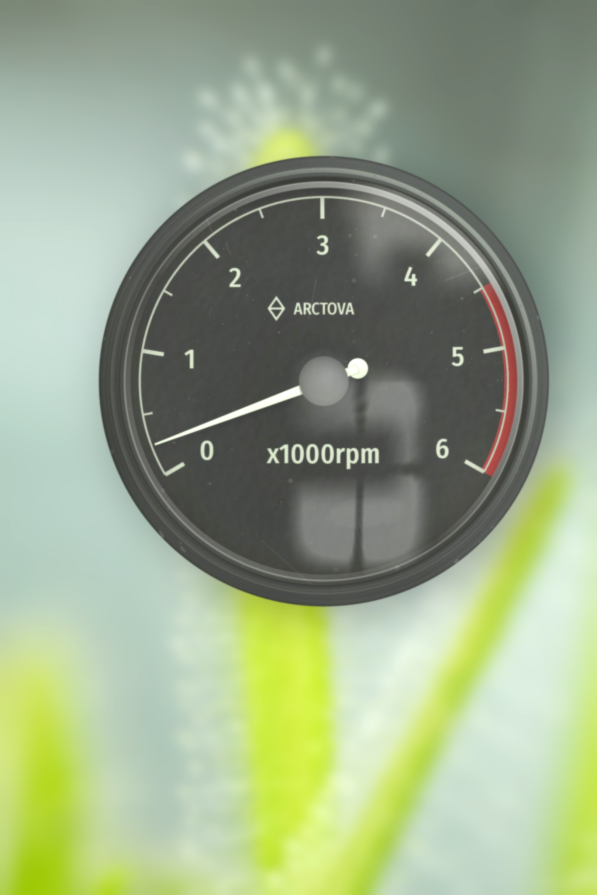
250 rpm
